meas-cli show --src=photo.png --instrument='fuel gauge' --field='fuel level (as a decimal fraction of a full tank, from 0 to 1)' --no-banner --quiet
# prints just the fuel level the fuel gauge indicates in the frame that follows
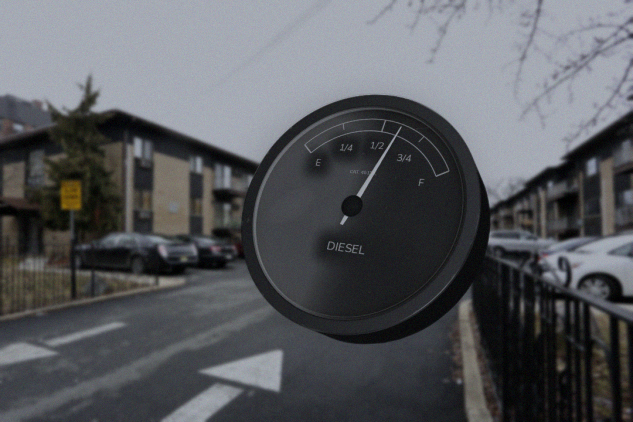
0.625
